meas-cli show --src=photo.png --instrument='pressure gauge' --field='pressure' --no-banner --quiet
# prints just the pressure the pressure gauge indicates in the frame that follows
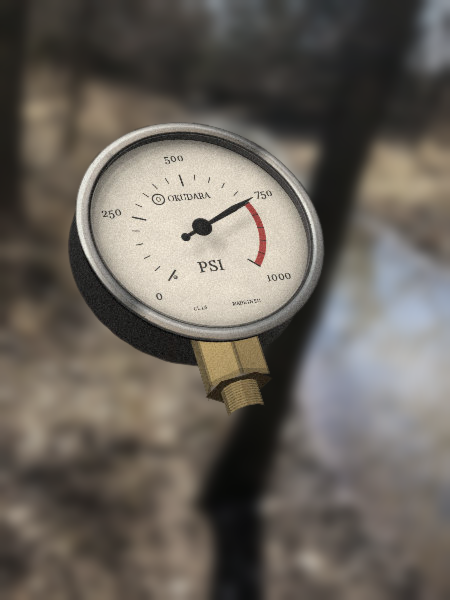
750 psi
